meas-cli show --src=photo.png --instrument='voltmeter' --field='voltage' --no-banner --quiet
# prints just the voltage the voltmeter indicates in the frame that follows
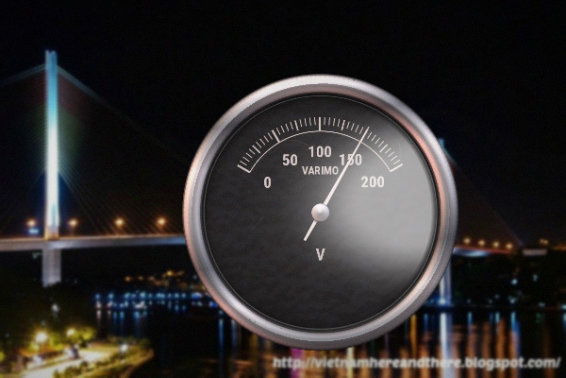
150 V
